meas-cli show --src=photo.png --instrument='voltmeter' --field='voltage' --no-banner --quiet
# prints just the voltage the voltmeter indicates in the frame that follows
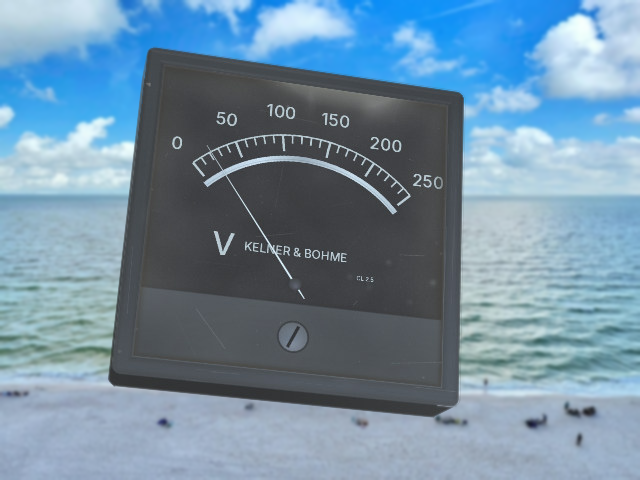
20 V
